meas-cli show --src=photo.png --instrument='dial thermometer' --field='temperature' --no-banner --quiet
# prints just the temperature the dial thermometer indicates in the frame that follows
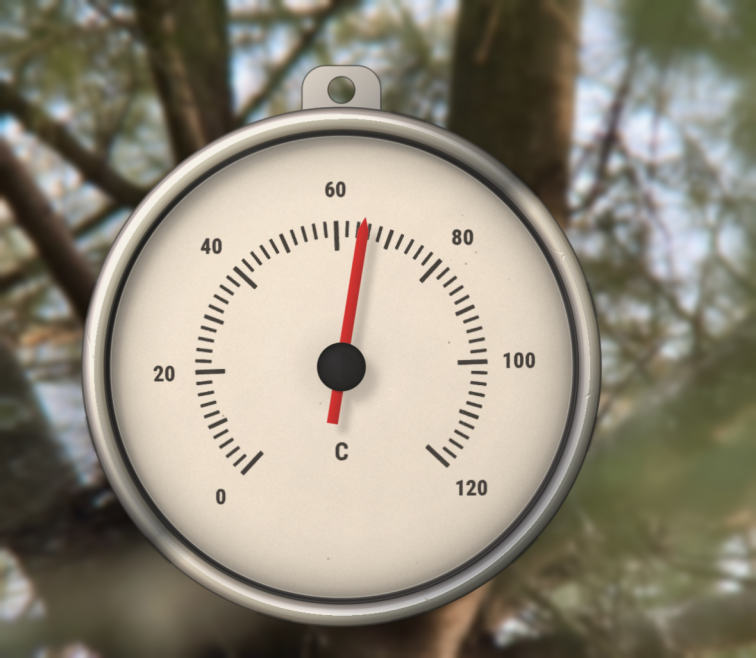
65 °C
